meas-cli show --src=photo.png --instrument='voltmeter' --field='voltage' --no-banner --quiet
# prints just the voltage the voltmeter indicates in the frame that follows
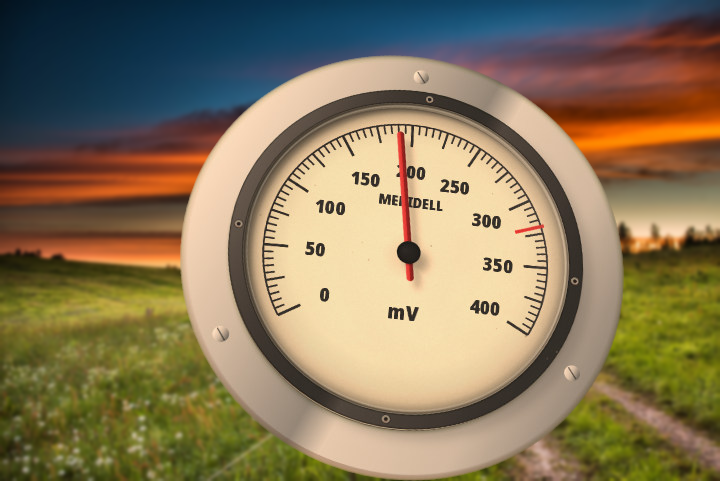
190 mV
